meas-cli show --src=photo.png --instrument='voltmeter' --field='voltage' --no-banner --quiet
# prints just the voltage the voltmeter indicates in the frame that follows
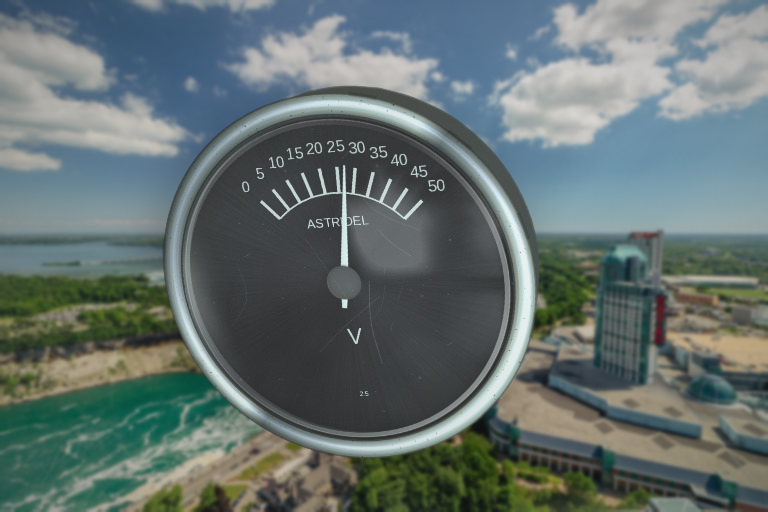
27.5 V
